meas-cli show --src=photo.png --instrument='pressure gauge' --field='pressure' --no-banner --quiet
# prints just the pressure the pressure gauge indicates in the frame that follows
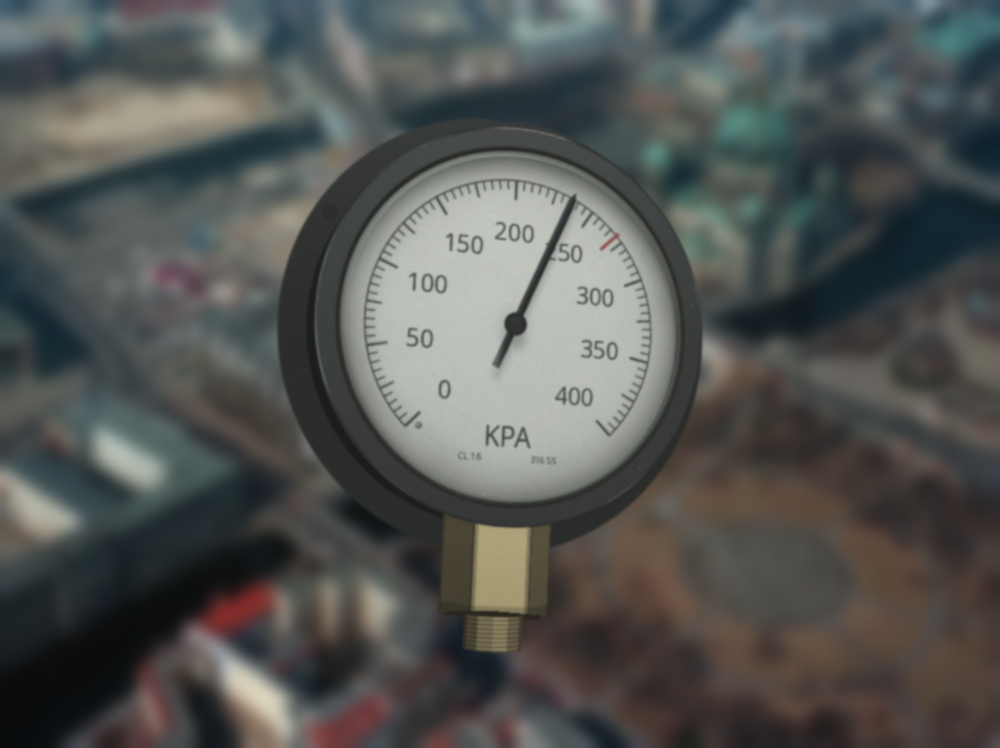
235 kPa
